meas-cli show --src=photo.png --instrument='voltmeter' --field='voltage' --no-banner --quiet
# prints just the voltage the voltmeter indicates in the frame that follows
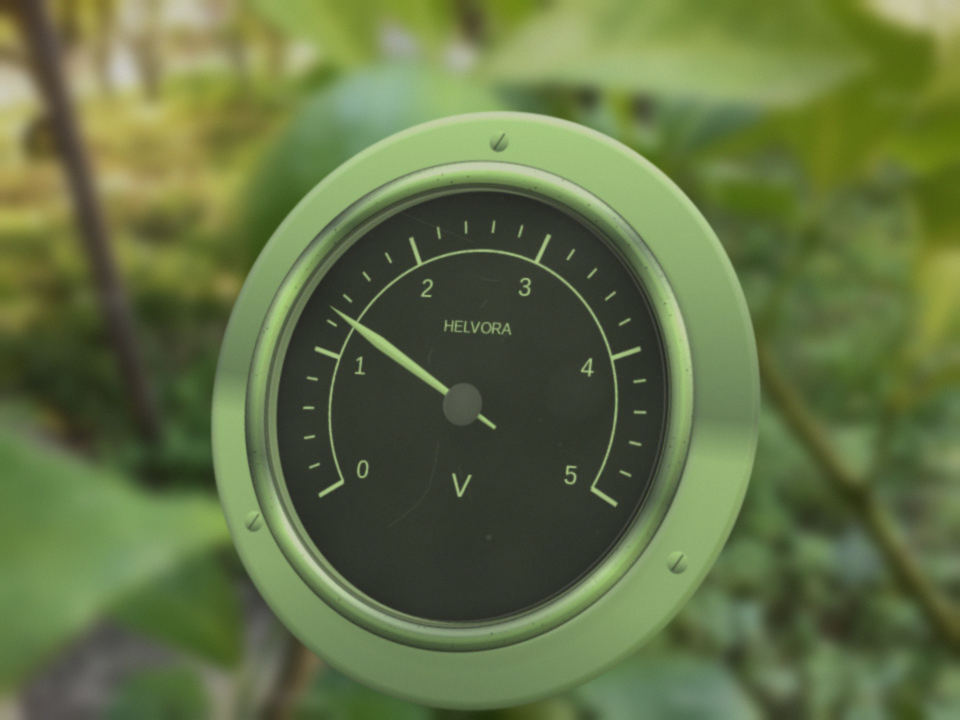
1.3 V
